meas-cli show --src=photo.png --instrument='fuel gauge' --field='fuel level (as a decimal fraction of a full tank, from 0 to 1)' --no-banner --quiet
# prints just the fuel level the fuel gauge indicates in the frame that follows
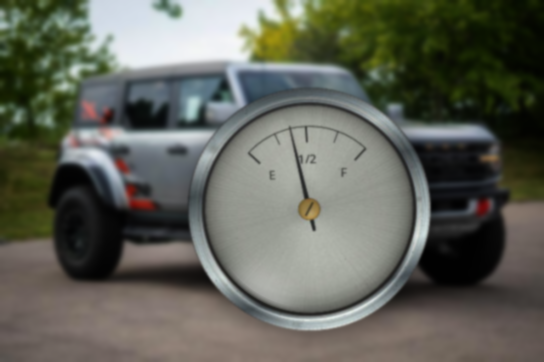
0.375
